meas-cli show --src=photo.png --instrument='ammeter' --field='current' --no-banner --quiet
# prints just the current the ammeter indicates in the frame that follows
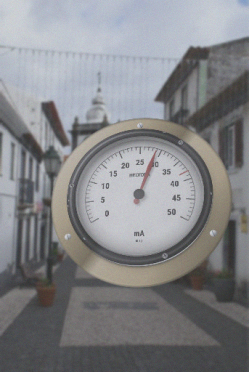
29 mA
